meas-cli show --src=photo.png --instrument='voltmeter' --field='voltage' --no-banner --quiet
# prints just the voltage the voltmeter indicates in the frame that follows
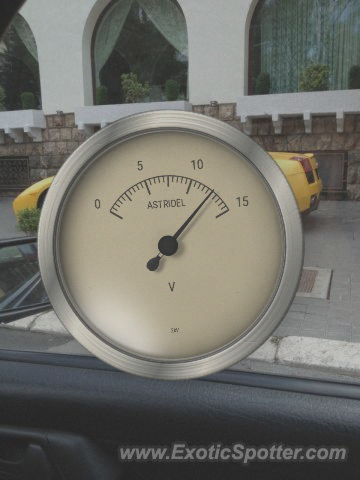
12.5 V
